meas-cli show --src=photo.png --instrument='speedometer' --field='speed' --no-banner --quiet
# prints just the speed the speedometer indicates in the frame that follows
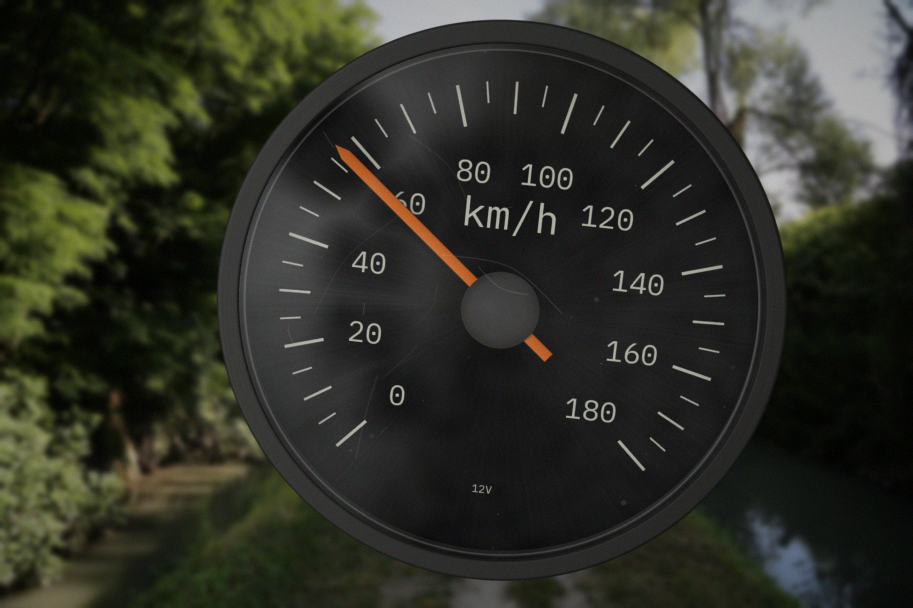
57.5 km/h
